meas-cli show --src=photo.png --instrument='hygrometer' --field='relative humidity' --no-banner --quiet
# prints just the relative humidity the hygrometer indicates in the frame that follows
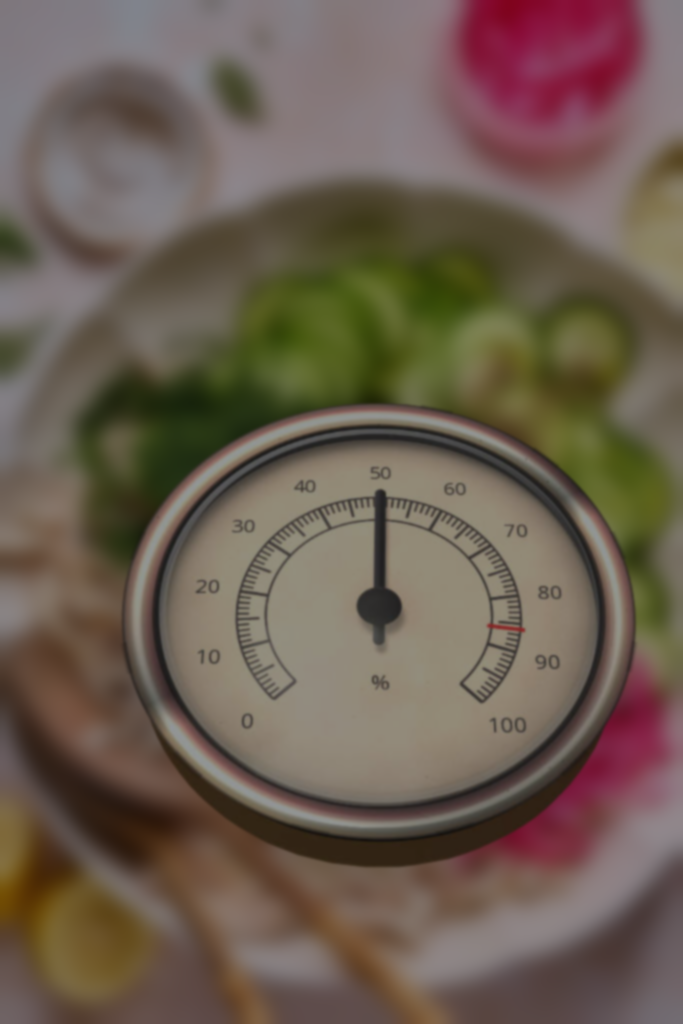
50 %
